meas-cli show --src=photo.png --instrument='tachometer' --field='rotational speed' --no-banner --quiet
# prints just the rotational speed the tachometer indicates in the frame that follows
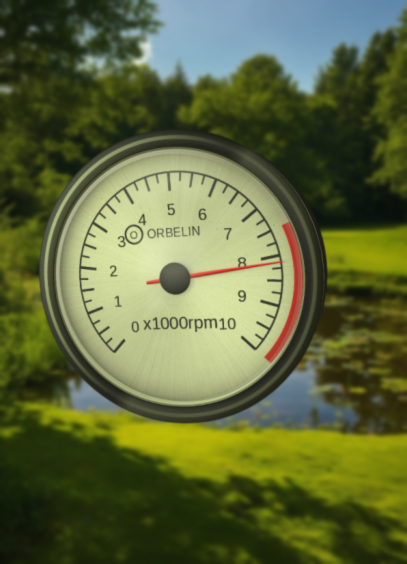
8125 rpm
